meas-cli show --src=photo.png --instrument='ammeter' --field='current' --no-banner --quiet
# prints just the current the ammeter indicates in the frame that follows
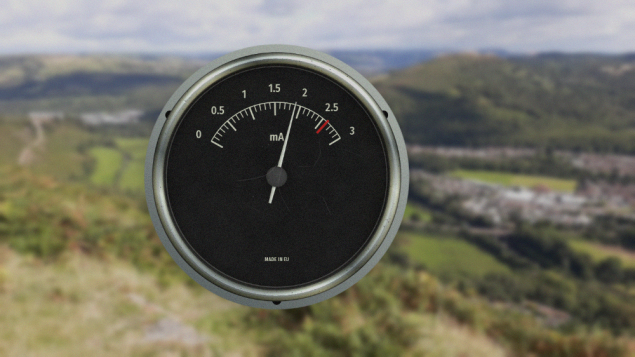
1.9 mA
